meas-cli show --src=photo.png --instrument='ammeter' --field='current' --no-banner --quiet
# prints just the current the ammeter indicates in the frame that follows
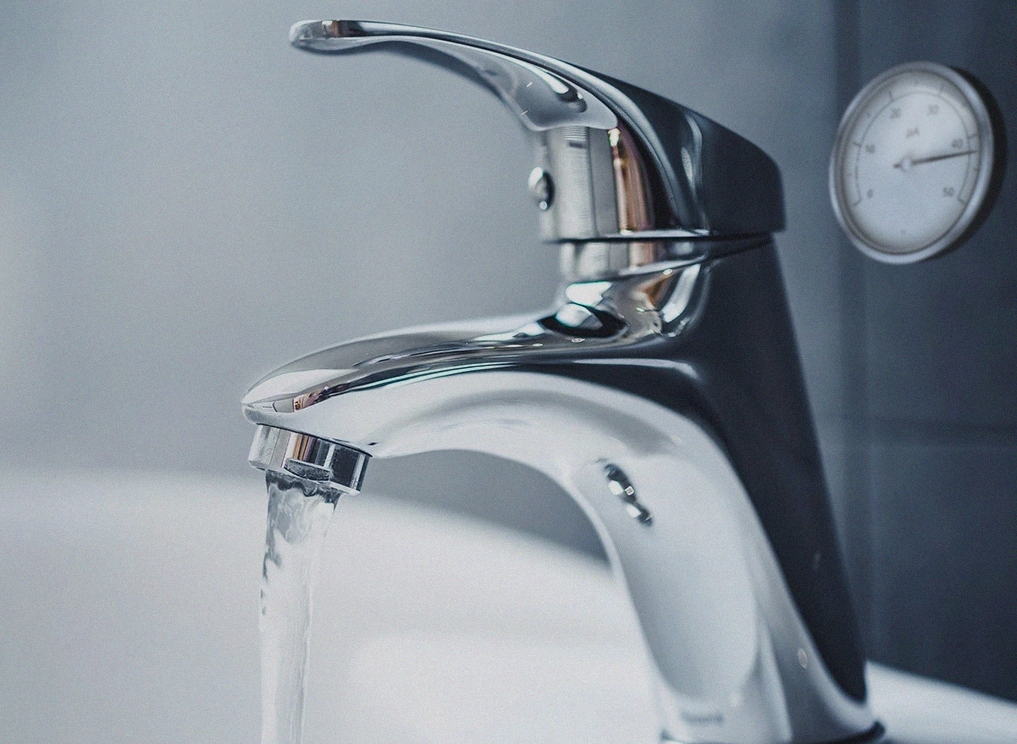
42.5 µA
